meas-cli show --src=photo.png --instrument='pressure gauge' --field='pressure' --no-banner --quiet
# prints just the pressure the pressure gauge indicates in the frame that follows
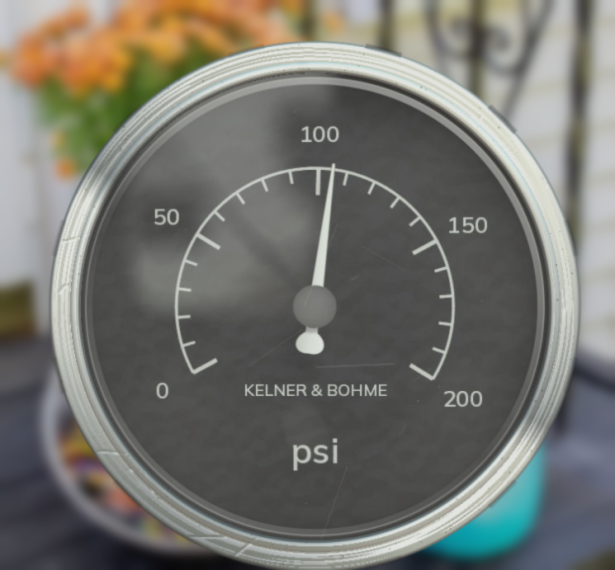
105 psi
